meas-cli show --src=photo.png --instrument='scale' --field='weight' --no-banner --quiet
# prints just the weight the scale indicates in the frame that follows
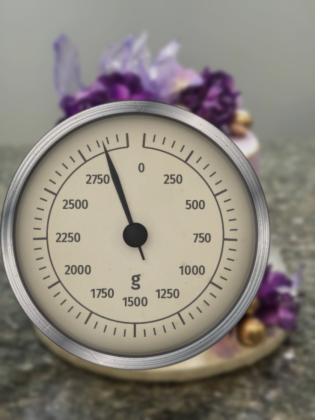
2875 g
